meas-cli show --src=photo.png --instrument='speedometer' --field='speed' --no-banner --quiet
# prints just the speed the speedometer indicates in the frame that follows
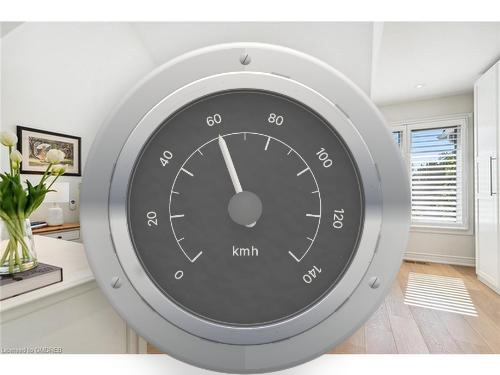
60 km/h
